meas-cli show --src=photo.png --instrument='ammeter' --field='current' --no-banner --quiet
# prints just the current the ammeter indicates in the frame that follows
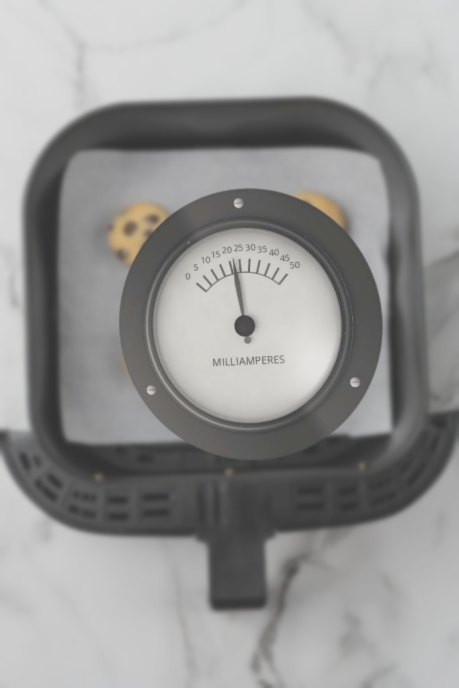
22.5 mA
